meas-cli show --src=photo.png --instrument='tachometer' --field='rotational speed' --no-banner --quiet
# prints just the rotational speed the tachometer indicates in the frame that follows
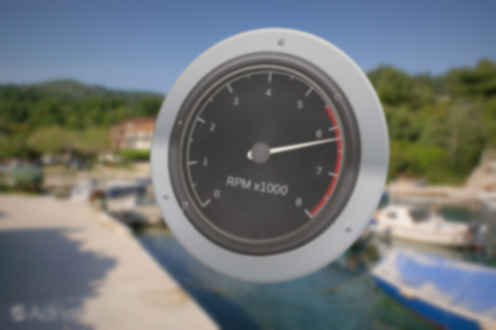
6250 rpm
